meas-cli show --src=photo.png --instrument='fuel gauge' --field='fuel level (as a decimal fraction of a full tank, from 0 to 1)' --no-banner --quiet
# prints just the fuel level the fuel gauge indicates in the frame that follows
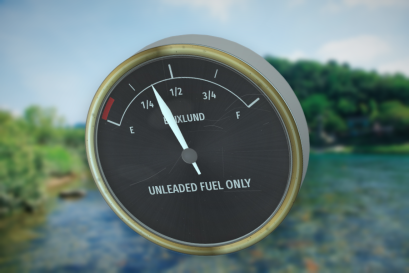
0.375
